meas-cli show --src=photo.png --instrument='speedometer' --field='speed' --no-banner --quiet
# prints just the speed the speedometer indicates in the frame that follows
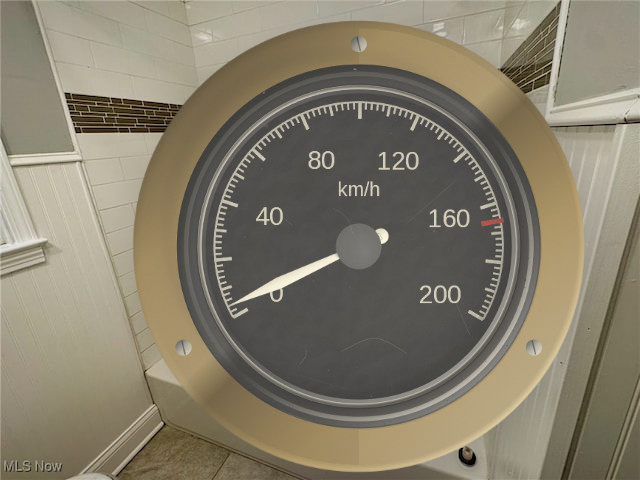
4 km/h
